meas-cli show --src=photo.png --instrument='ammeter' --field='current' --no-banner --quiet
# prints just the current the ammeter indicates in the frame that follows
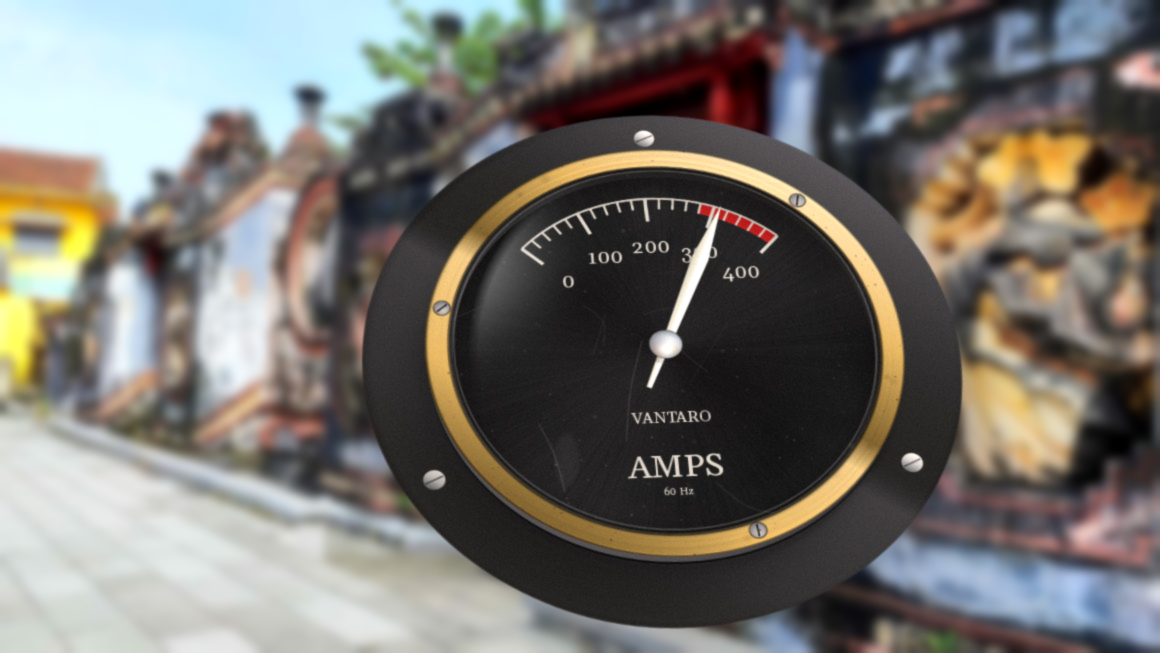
310 A
